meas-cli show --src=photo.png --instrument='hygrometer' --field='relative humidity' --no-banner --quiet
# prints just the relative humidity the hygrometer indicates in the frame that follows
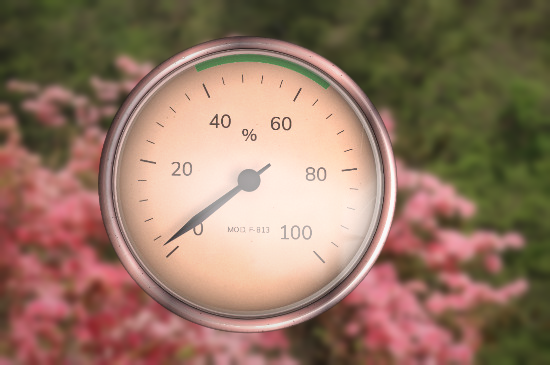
2 %
